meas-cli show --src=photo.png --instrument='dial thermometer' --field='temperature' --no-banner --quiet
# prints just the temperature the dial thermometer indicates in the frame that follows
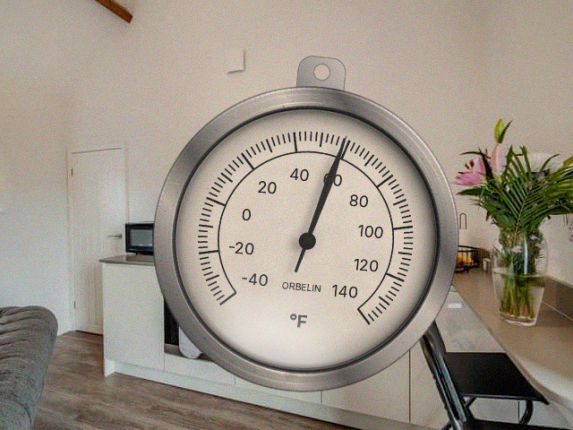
58 °F
